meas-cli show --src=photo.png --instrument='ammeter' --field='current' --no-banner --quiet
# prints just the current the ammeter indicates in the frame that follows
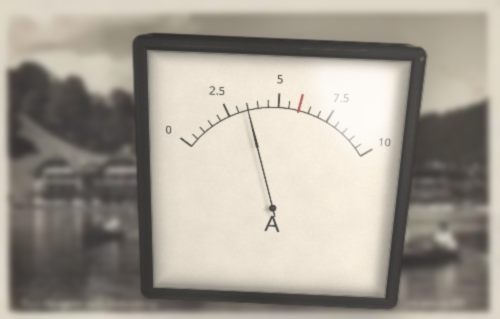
3.5 A
